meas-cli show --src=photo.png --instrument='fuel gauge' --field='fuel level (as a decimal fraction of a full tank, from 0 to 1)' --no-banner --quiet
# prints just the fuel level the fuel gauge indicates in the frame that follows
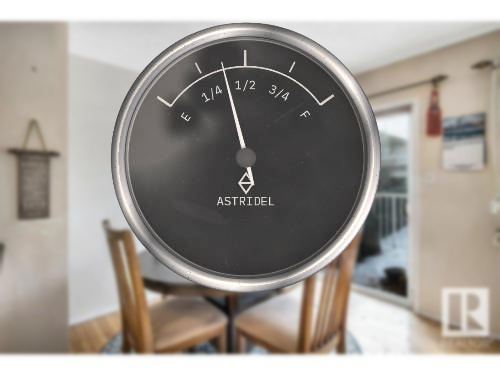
0.375
